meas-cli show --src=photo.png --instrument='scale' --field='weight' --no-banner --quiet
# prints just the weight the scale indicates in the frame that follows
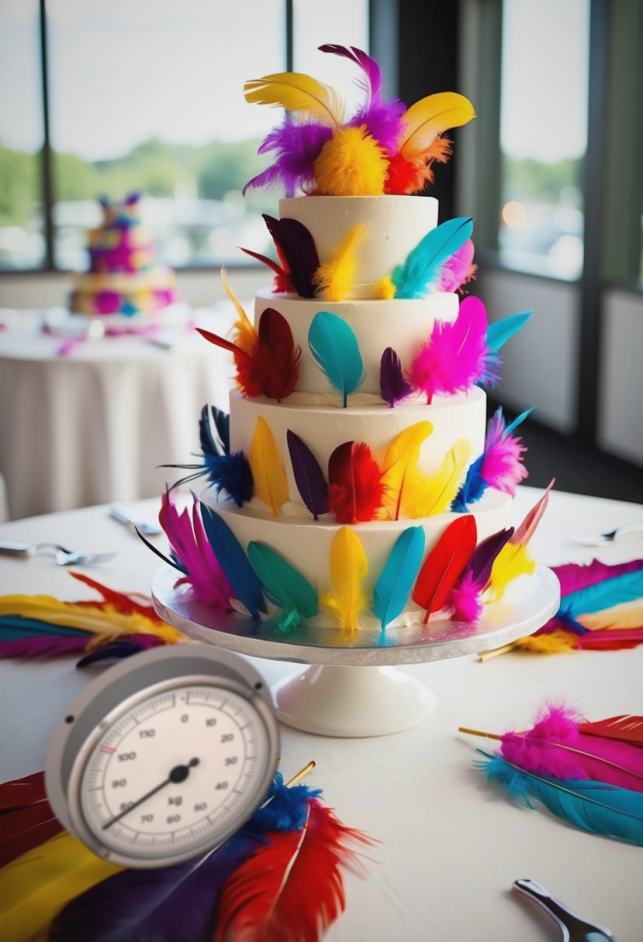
80 kg
